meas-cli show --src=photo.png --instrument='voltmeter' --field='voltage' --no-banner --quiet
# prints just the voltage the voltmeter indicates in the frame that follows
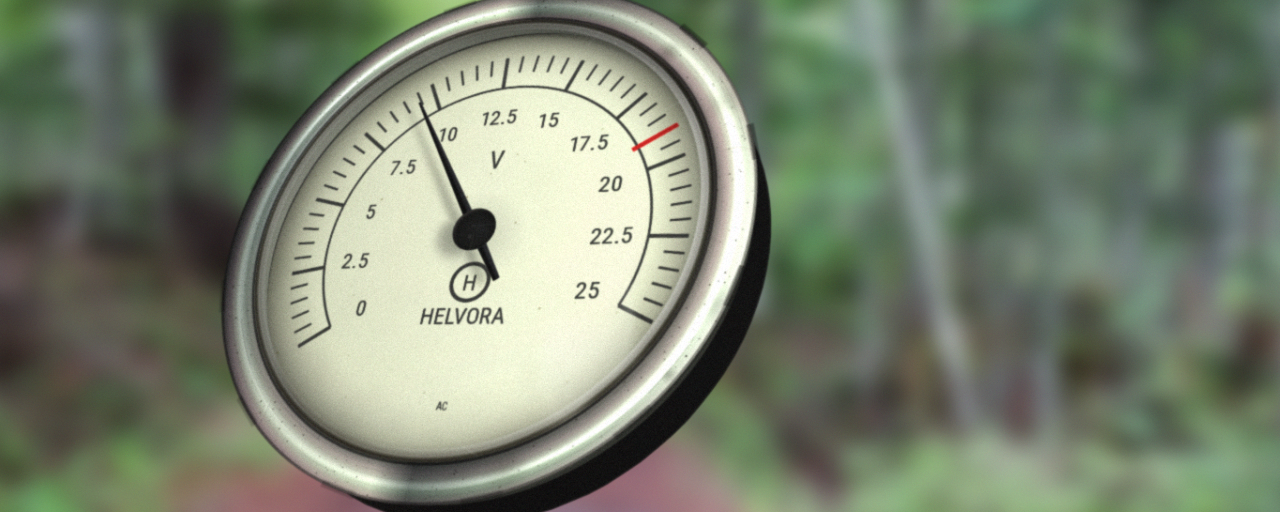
9.5 V
